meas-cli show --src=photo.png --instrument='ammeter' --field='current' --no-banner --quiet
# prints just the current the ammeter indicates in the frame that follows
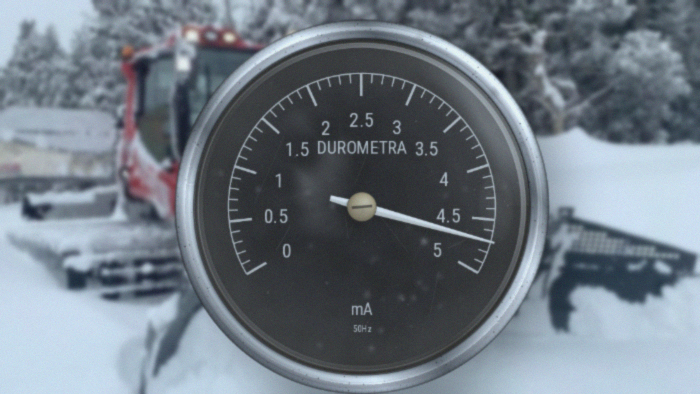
4.7 mA
